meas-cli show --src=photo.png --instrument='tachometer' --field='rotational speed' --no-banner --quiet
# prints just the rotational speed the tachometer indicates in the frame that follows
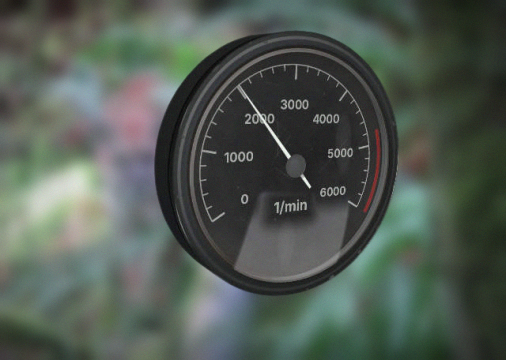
2000 rpm
